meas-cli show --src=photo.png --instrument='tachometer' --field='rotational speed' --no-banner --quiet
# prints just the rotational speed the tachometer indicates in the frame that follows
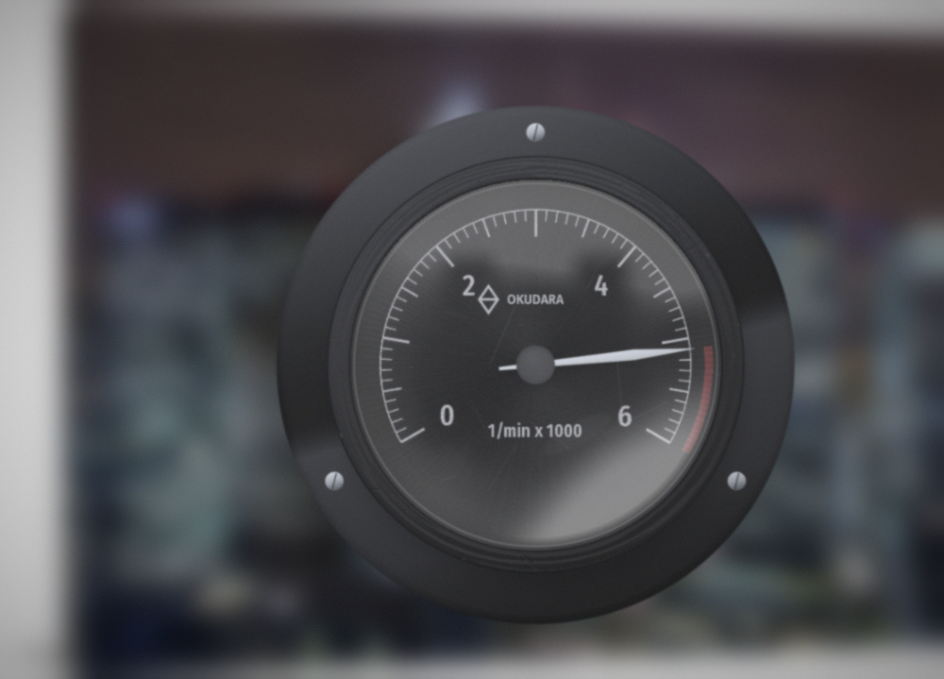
5100 rpm
